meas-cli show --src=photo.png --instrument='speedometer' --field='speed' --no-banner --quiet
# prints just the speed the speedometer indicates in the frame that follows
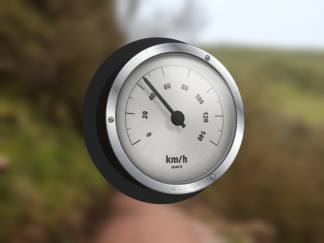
45 km/h
